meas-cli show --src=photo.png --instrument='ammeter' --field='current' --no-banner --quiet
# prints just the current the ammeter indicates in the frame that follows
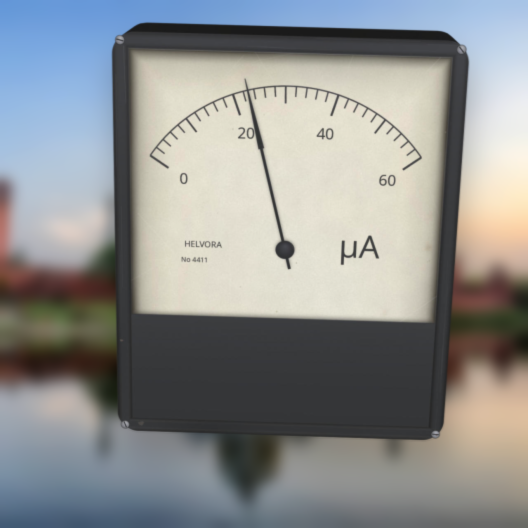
23 µA
